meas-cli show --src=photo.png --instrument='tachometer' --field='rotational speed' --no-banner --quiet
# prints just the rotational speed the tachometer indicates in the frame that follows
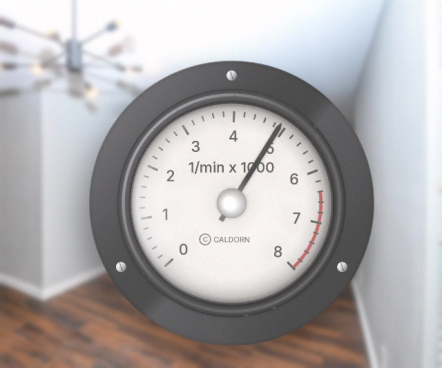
4900 rpm
